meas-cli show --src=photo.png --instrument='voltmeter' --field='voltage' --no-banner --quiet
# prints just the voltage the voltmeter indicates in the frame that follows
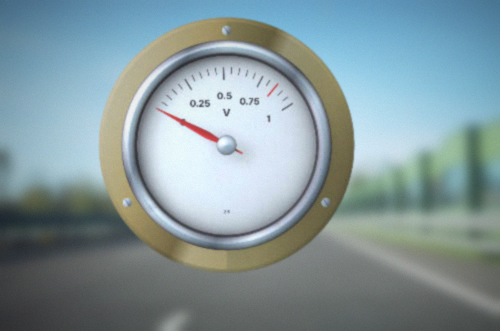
0 V
